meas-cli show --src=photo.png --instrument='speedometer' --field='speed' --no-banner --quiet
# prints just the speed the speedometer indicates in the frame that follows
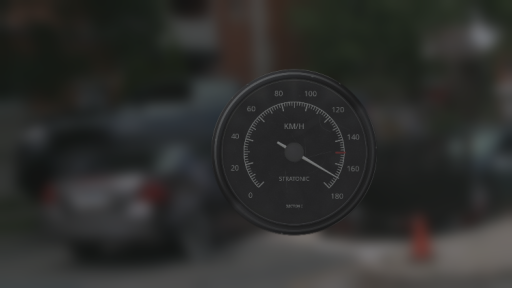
170 km/h
